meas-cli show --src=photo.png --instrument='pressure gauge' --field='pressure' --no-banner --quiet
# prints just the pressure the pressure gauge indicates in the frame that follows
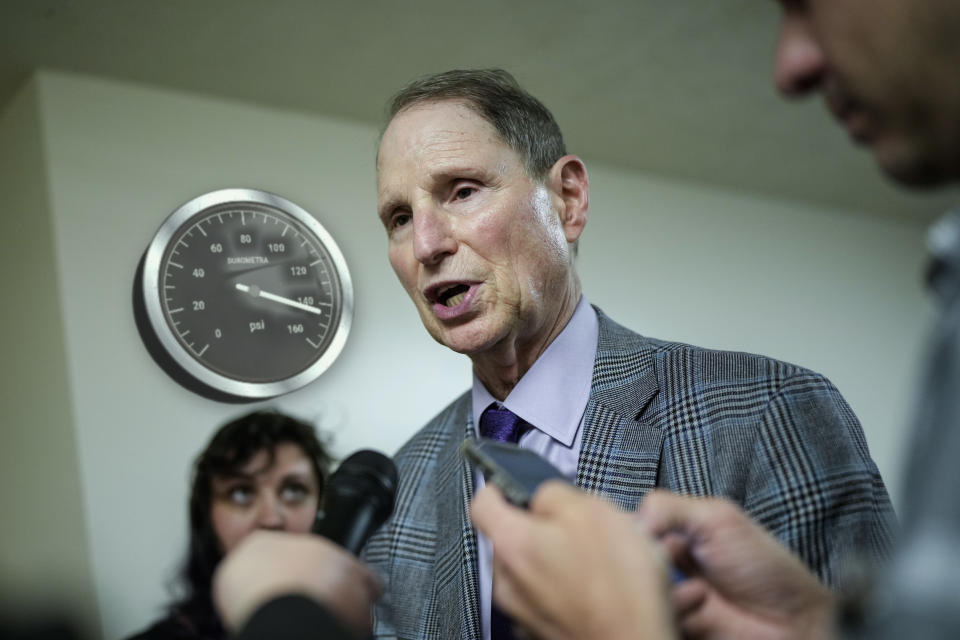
145 psi
